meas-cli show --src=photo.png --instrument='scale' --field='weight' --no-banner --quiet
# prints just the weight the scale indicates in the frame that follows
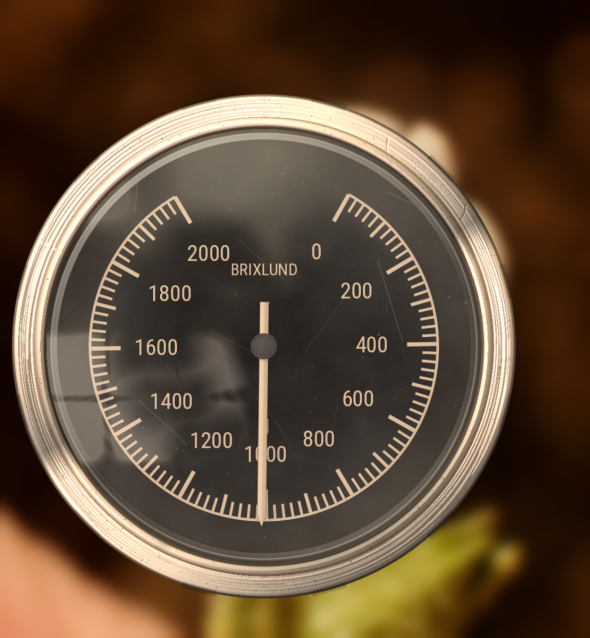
1010 g
